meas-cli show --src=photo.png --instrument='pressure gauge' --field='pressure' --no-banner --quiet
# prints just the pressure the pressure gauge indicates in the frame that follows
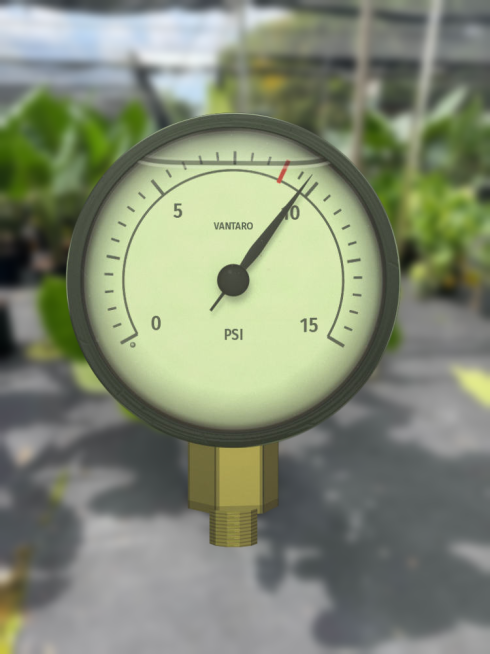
9.75 psi
